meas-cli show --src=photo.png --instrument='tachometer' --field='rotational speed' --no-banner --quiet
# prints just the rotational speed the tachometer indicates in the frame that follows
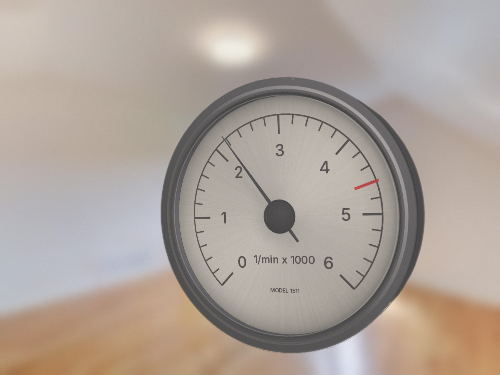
2200 rpm
